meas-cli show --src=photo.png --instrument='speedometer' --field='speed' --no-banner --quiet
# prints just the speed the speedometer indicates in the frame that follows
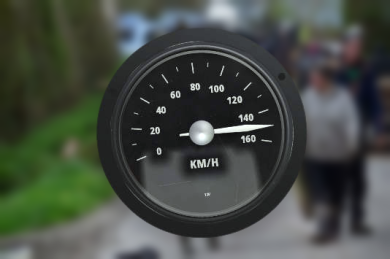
150 km/h
